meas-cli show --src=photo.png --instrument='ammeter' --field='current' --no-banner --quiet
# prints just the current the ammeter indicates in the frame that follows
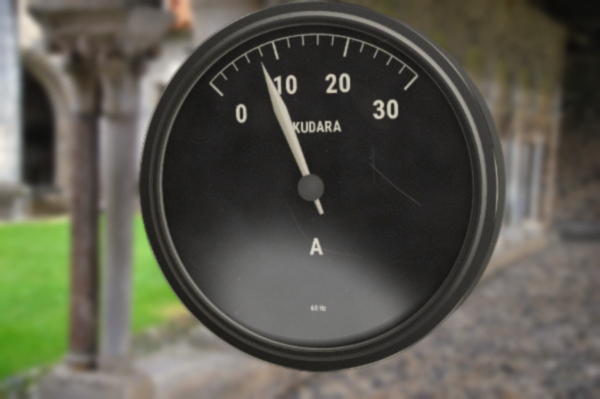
8 A
